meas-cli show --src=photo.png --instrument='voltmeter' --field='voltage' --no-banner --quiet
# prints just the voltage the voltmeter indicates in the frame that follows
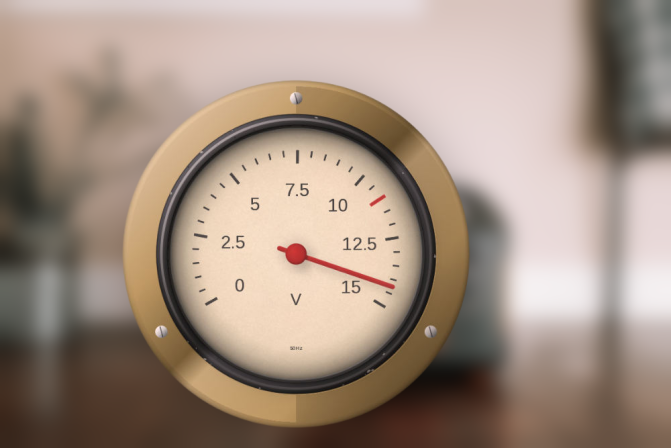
14.25 V
